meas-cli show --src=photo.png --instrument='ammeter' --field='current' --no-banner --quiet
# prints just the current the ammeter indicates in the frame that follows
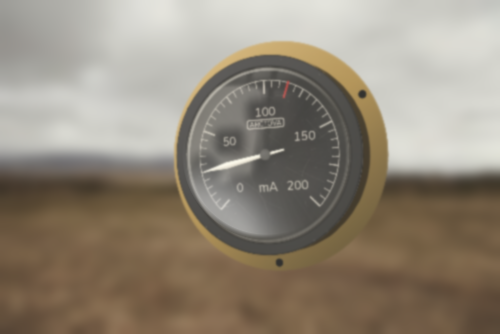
25 mA
